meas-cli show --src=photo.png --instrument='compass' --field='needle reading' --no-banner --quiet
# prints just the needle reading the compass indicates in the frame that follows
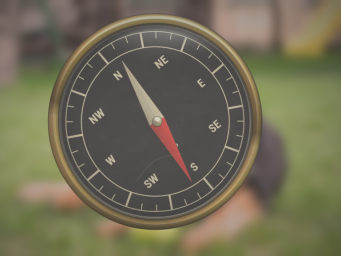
190 °
